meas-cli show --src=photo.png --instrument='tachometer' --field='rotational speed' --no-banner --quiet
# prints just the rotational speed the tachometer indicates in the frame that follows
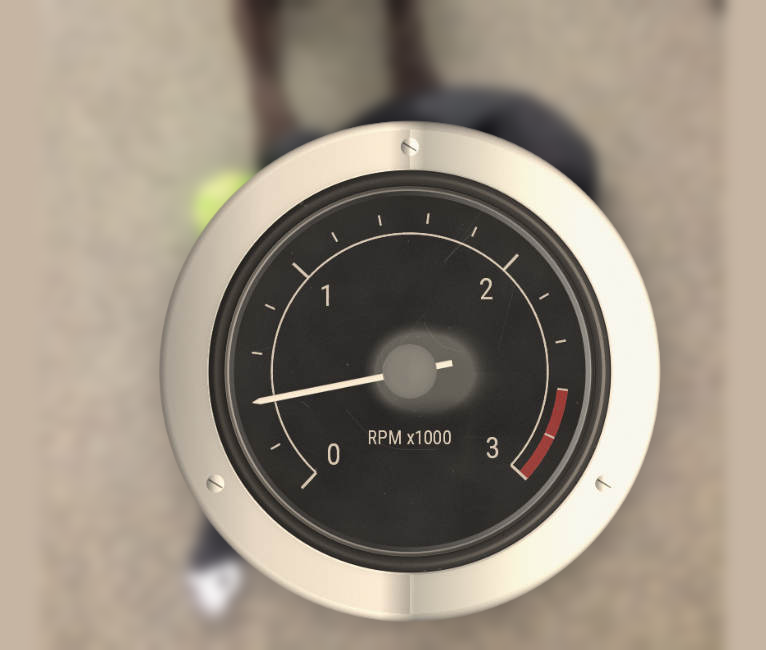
400 rpm
